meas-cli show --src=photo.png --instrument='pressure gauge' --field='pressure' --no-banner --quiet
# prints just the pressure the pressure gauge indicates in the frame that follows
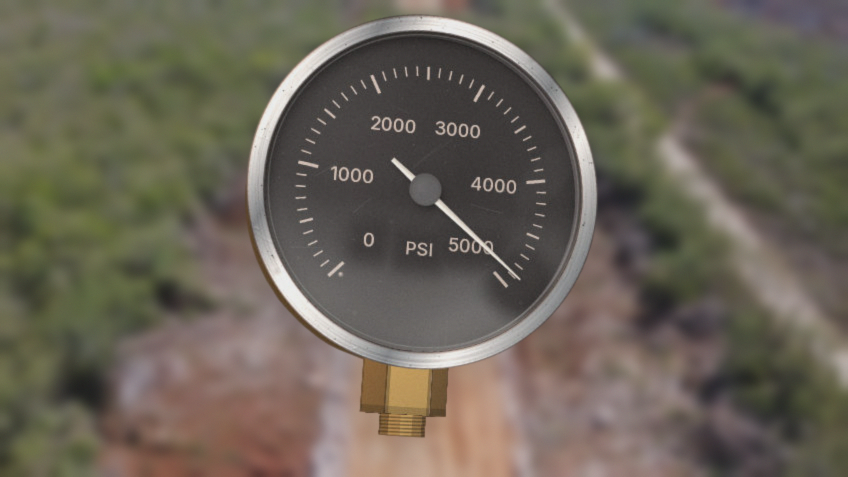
4900 psi
